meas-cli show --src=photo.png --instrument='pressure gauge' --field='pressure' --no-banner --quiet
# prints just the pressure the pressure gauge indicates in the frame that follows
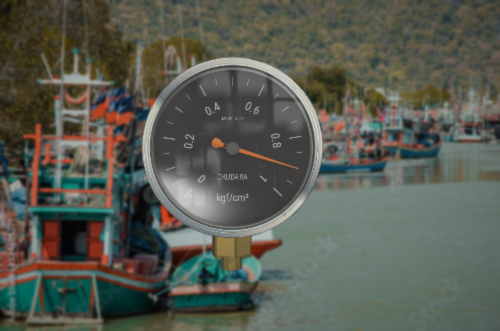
0.9 kg/cm²
